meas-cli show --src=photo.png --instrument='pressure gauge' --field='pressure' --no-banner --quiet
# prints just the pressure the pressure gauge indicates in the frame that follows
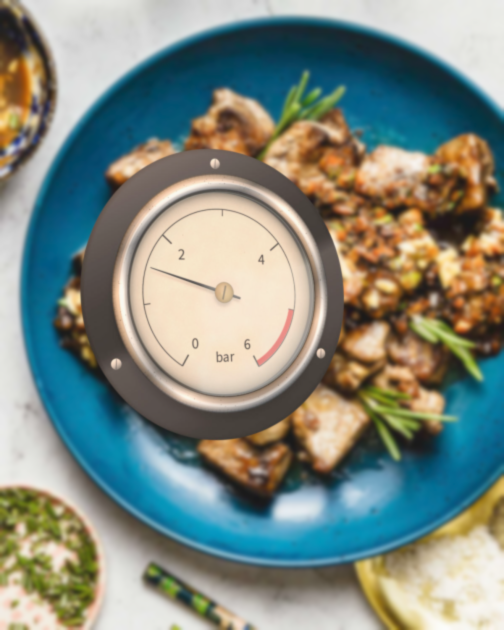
1.5 bar
